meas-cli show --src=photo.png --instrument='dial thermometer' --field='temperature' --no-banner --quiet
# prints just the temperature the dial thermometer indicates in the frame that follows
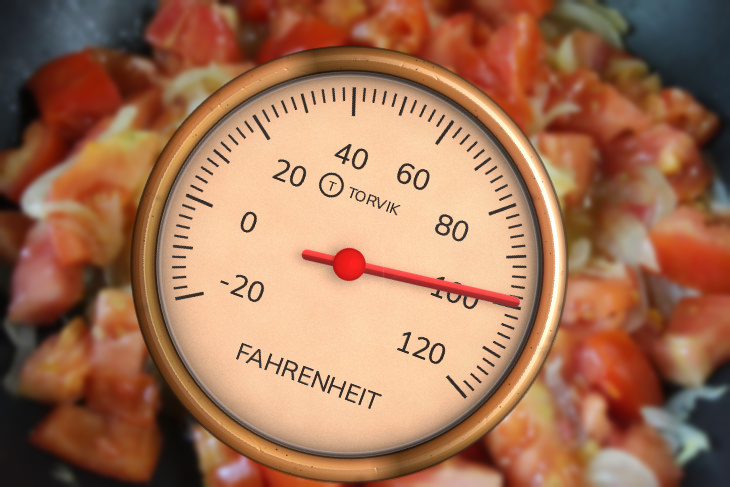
99 °F
